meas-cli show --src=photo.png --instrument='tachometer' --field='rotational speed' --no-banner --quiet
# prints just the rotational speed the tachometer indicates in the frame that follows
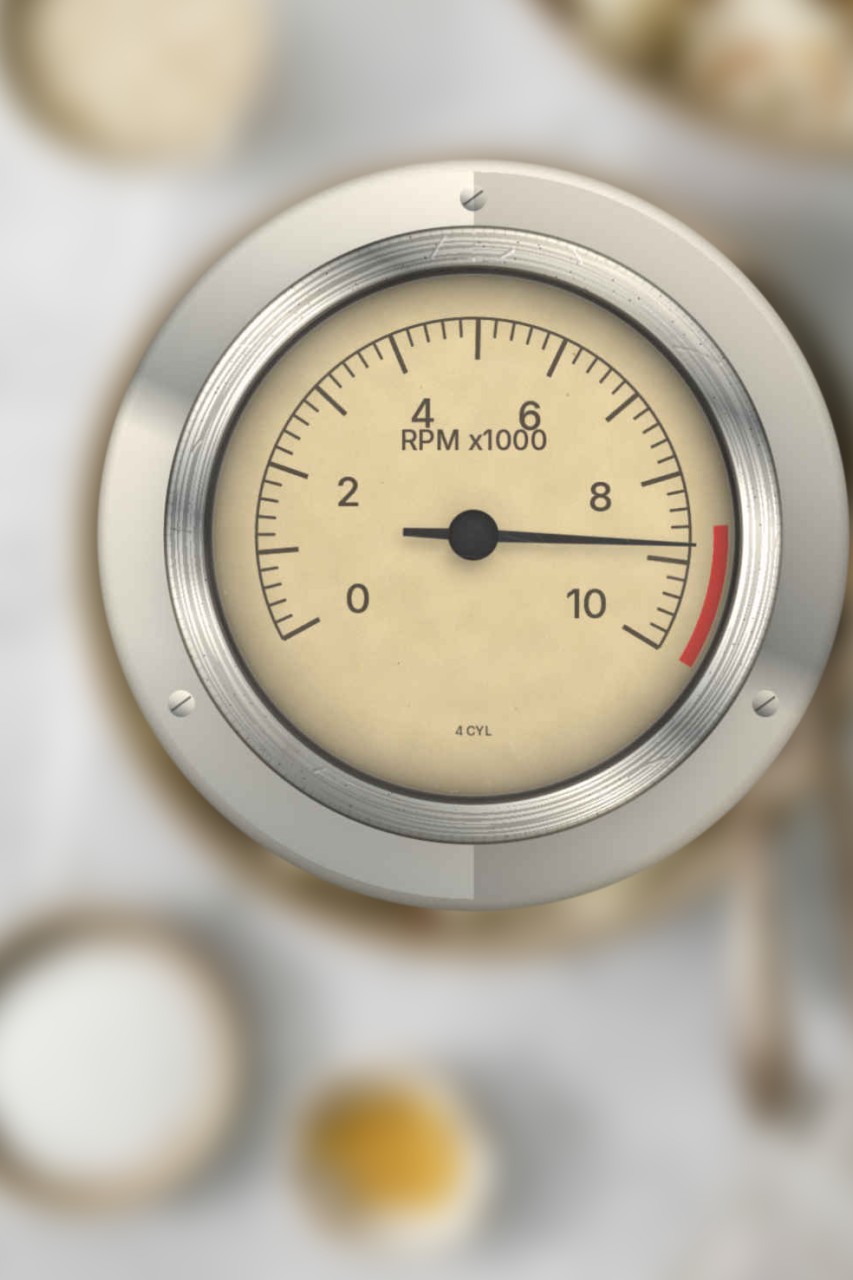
8800 rpm
